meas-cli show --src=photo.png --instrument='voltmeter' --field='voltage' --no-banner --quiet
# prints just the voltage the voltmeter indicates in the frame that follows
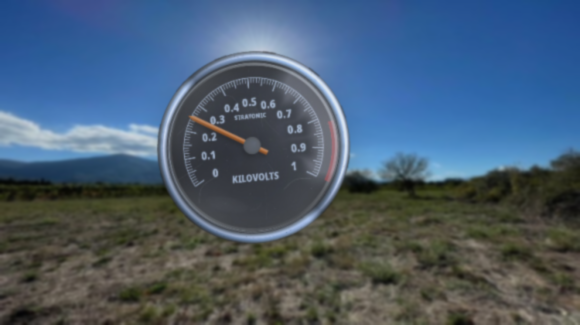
0.25 kV
